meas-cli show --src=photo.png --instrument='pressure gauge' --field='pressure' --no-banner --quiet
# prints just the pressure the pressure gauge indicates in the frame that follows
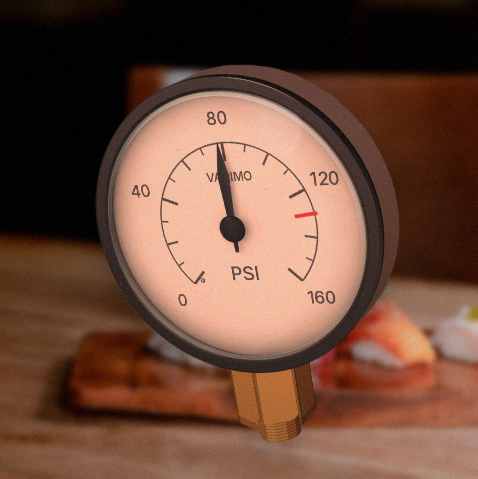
80 psi
